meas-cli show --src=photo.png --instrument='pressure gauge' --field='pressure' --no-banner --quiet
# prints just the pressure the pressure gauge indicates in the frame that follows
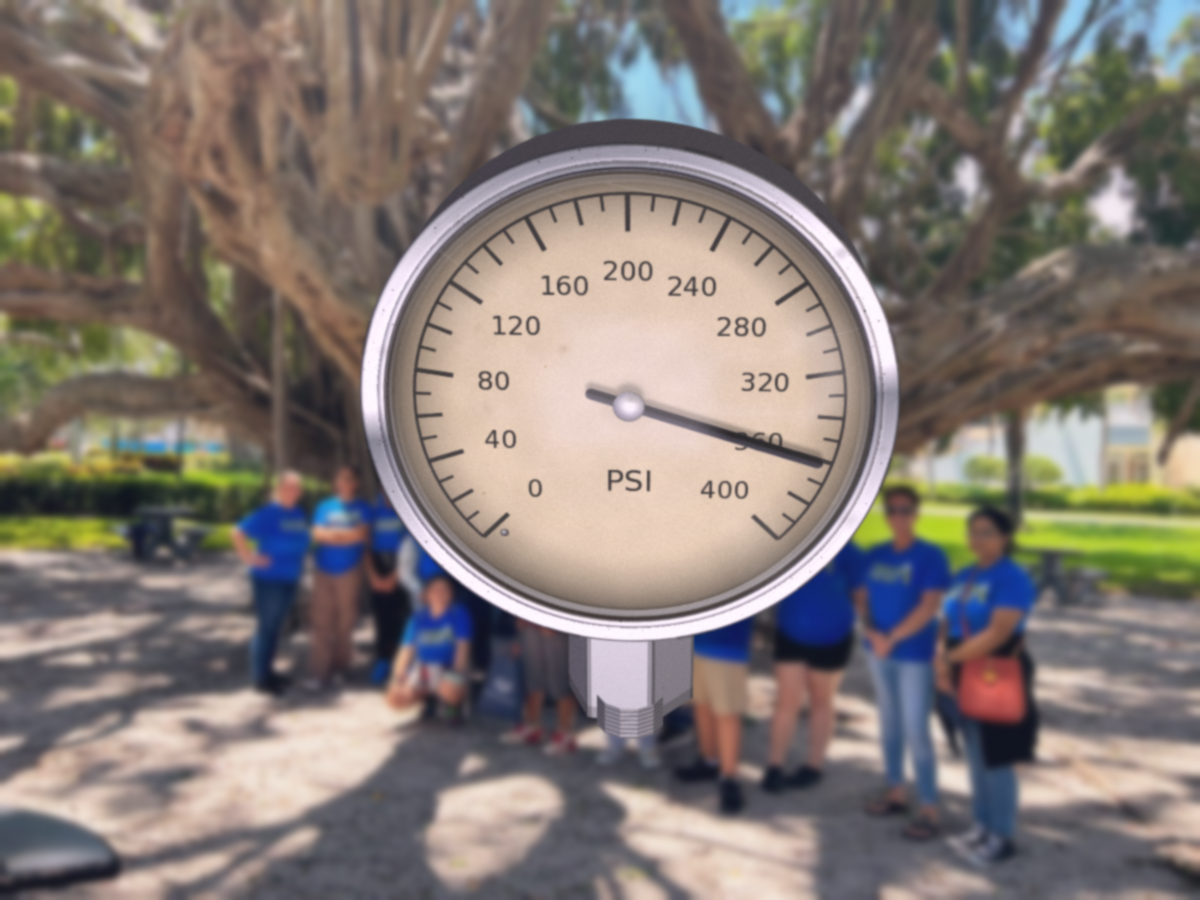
360 psi
